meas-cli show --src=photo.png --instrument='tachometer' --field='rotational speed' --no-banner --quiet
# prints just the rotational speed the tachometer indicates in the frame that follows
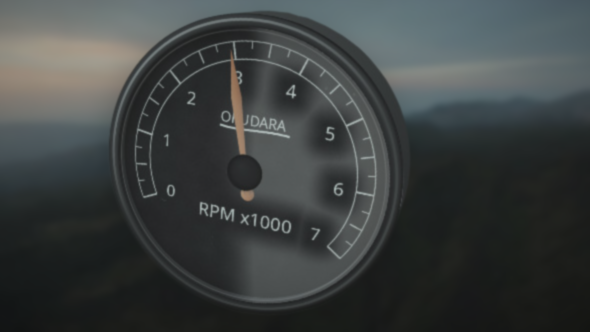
3000 rpm
